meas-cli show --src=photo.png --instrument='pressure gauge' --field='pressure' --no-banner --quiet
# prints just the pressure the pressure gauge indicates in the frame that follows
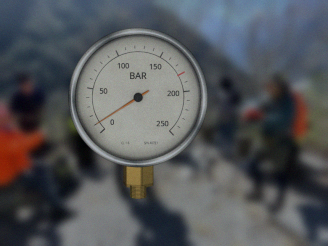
10 bar
